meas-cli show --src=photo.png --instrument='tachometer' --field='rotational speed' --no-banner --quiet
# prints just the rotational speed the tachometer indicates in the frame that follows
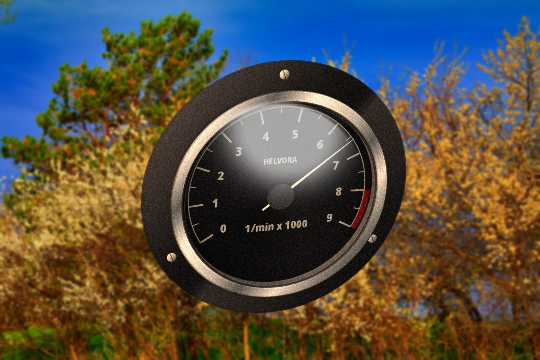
6500 rpm
